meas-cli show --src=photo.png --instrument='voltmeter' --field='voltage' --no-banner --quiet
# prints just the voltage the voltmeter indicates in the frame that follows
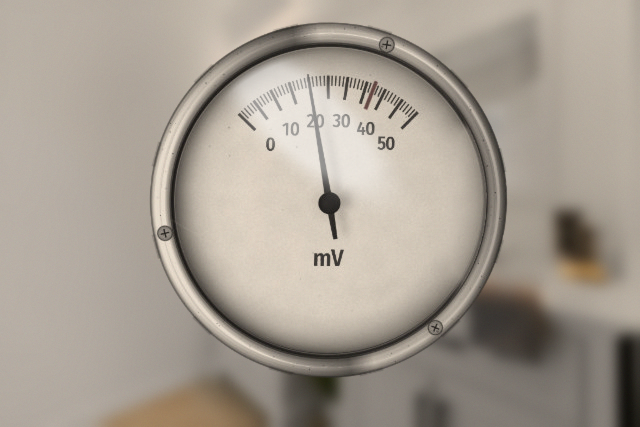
20 mV
